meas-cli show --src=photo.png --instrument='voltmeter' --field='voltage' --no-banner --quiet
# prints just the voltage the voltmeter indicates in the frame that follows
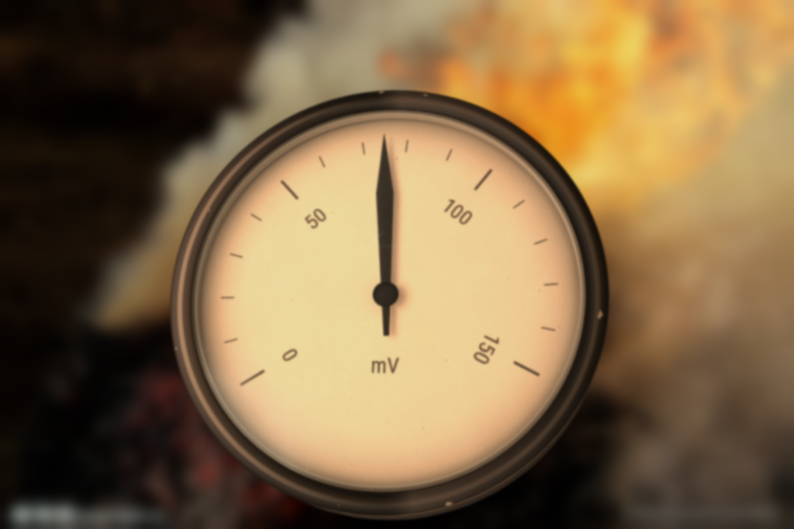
75 mV
